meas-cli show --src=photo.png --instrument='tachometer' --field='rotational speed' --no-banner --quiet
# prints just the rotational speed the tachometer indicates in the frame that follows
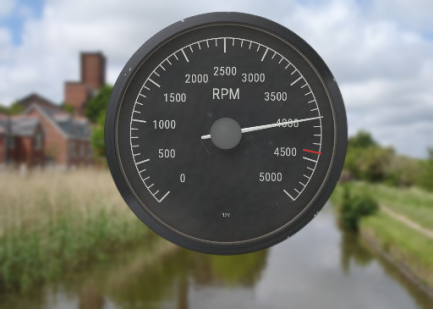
4000 rpm
